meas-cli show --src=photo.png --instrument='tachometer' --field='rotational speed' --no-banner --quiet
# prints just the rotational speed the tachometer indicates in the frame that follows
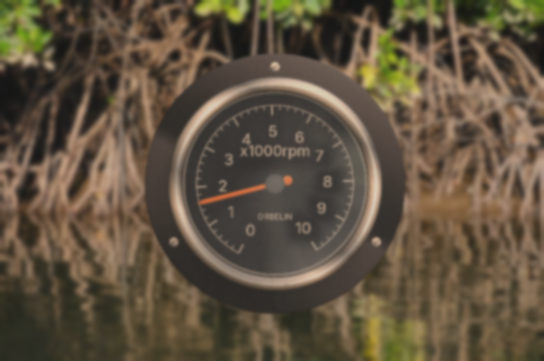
1600 rpm
